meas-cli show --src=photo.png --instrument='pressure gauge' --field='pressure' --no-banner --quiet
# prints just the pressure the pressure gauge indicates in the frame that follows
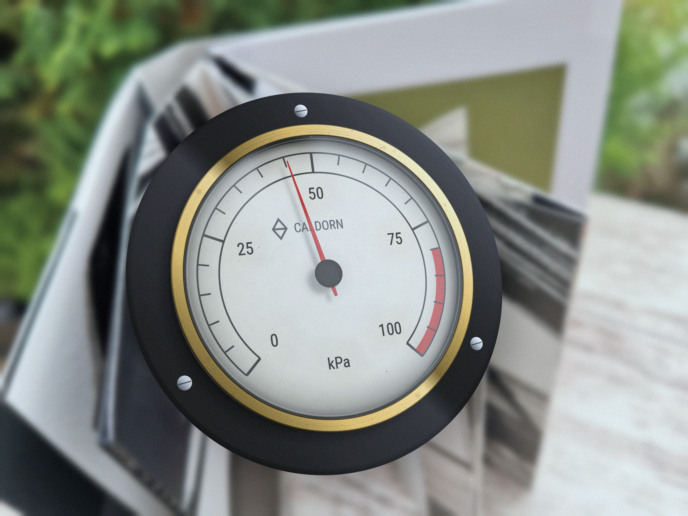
45 kPa
